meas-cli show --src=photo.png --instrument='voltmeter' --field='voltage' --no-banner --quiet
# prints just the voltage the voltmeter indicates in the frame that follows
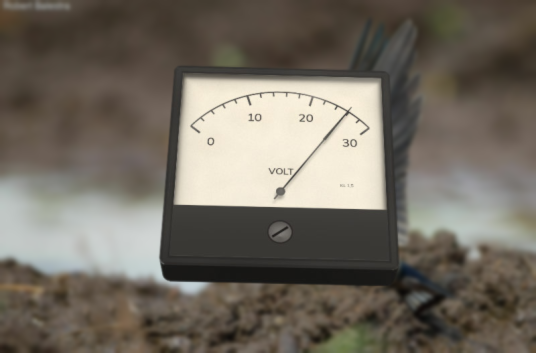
26 V
